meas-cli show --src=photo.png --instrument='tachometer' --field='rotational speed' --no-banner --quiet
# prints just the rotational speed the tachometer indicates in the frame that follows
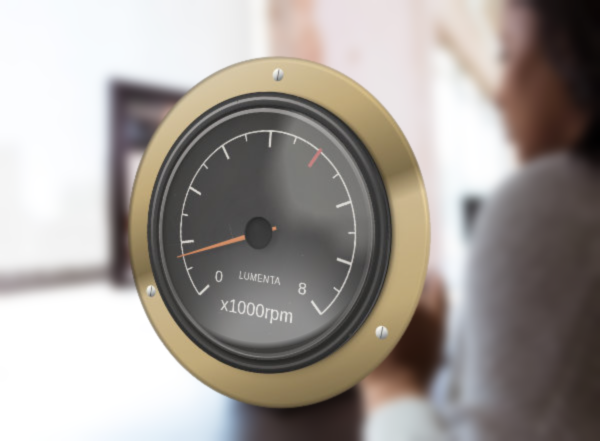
750 rpm
